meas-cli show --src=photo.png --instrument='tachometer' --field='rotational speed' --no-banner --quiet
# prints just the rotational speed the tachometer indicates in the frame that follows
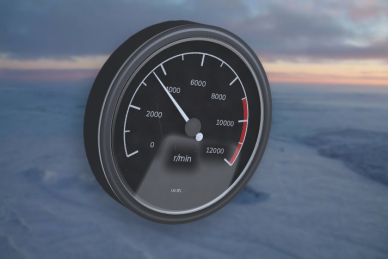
3500 rpm
